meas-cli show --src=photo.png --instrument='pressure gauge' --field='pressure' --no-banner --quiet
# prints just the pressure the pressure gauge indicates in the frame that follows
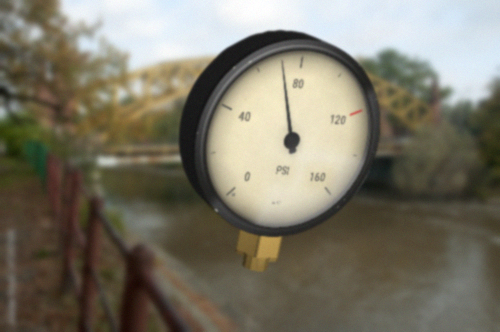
70 psi
